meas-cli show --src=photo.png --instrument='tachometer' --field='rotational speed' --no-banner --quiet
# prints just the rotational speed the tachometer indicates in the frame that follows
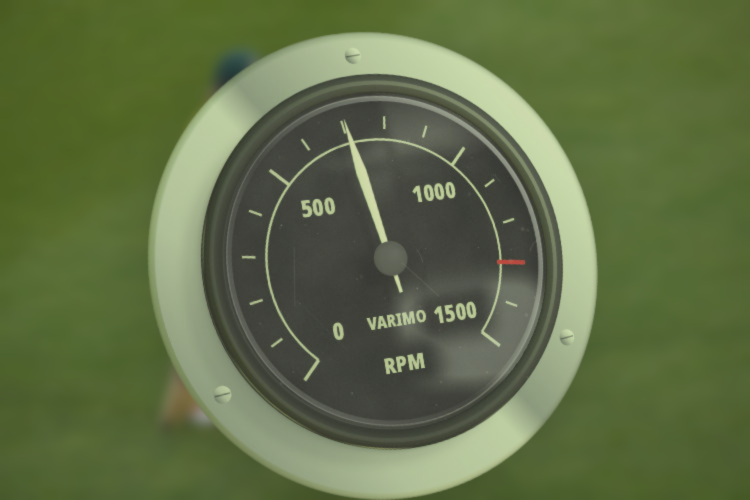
700 rpm
